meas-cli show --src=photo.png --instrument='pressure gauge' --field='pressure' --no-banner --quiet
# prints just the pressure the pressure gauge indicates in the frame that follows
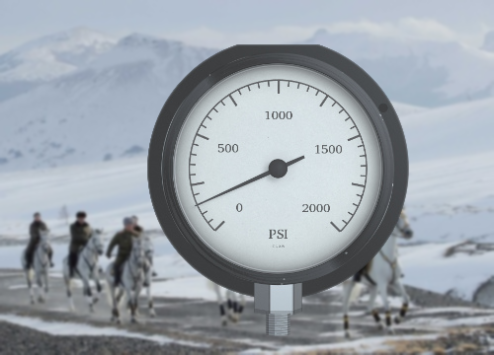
150 psi
